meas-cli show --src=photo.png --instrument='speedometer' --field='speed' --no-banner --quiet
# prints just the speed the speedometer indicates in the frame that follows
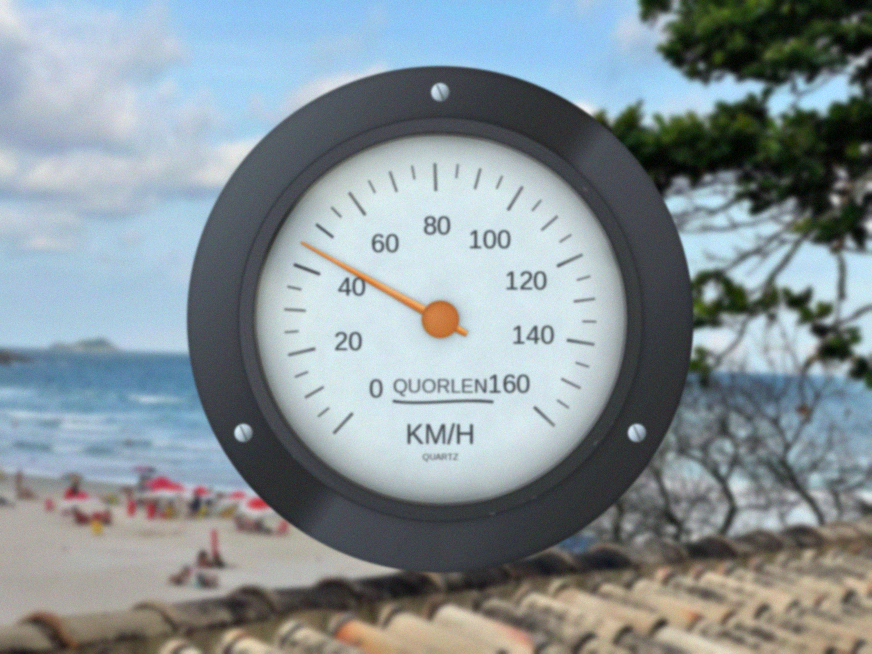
45 km/h
